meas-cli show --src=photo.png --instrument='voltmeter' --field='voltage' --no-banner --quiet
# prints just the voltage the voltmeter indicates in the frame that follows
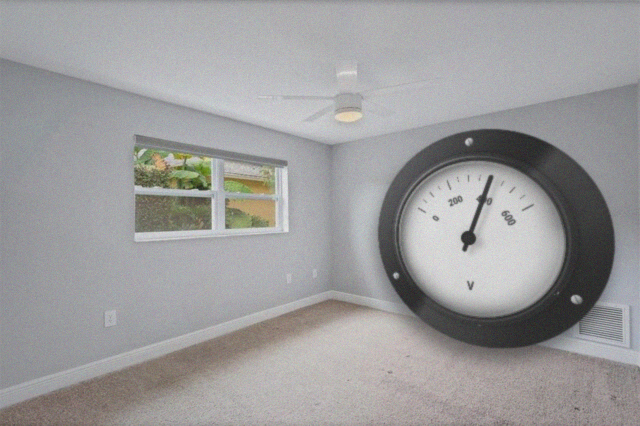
400 V
